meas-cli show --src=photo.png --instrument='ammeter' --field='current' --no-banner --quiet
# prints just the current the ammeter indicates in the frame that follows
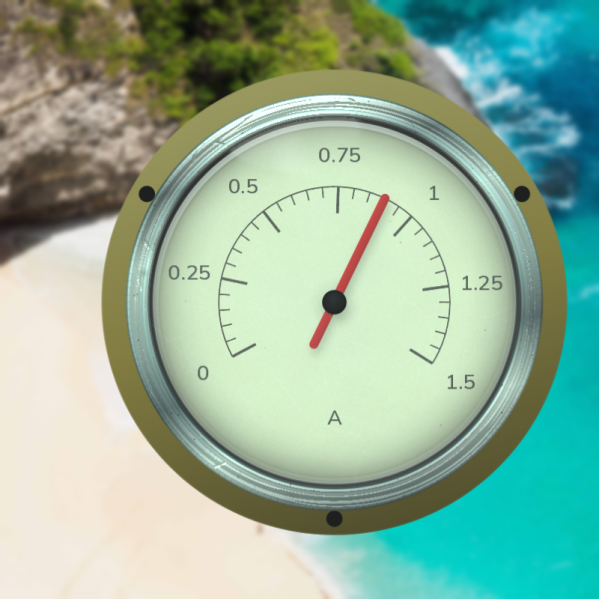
0.9 A
